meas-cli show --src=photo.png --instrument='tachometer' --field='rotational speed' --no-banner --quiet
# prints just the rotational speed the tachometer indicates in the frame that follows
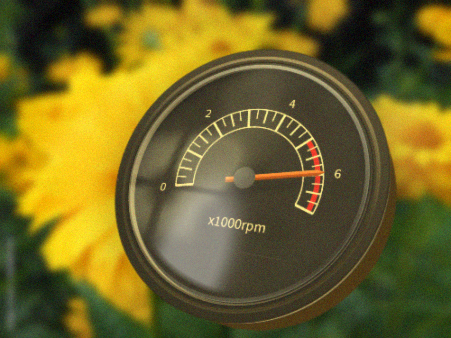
6000 rpm
